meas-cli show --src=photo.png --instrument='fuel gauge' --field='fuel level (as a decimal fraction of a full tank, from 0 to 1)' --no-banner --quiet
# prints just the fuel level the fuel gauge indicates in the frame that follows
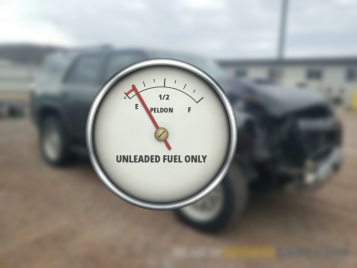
0.125
